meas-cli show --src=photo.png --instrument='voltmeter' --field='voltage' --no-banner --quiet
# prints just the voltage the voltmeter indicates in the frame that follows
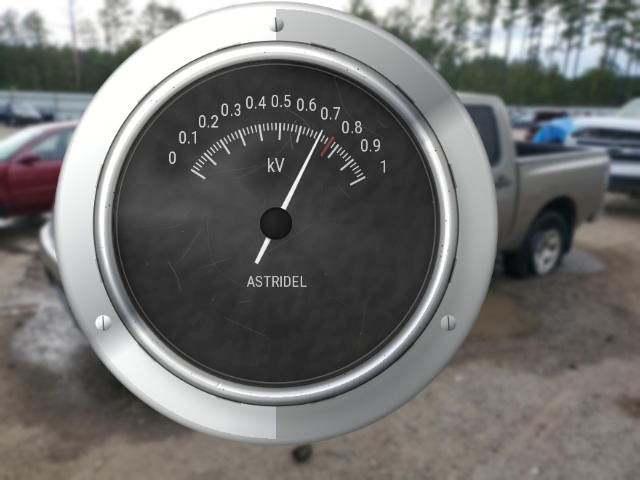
0.7 kV
